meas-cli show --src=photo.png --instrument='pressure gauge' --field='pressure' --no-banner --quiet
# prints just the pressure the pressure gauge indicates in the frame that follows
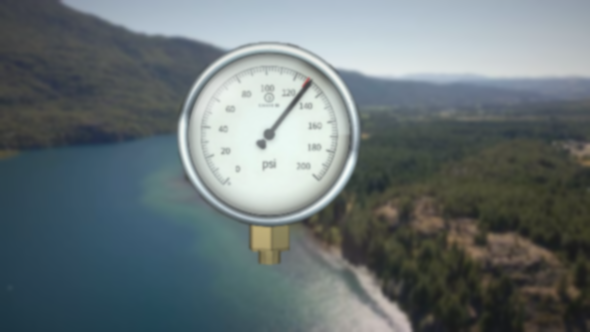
130 psi
